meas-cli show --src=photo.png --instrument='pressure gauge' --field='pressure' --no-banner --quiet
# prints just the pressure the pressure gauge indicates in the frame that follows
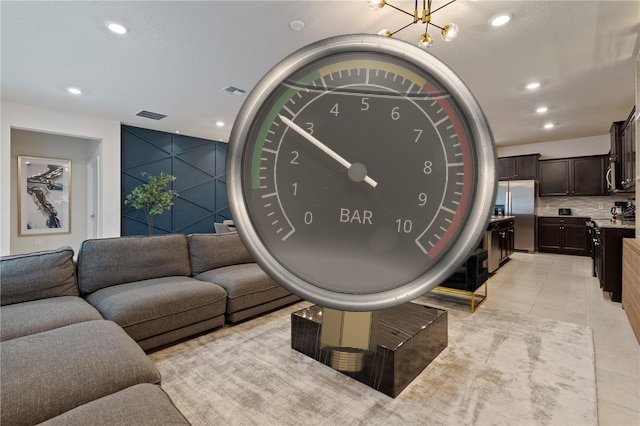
2.8 bar
